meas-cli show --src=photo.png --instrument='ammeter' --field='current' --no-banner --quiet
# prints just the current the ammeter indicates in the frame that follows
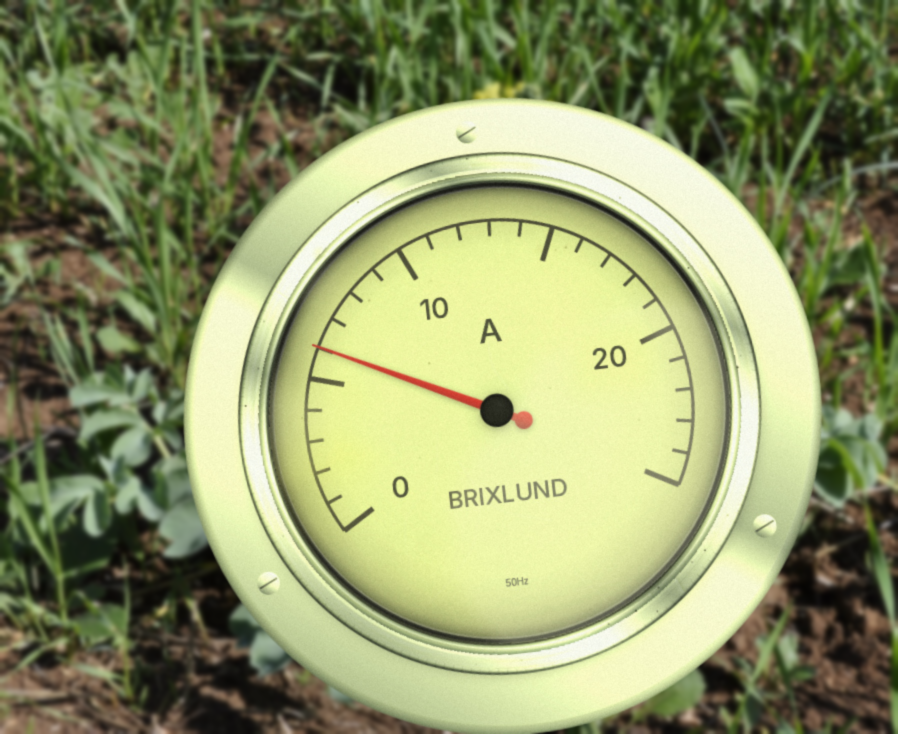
6 A
